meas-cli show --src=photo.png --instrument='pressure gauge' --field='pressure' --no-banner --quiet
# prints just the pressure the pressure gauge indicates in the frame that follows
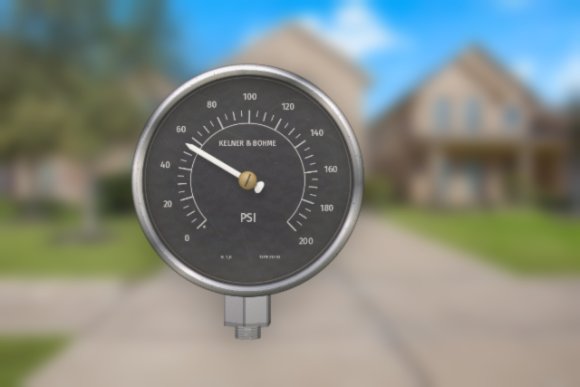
55 psi
